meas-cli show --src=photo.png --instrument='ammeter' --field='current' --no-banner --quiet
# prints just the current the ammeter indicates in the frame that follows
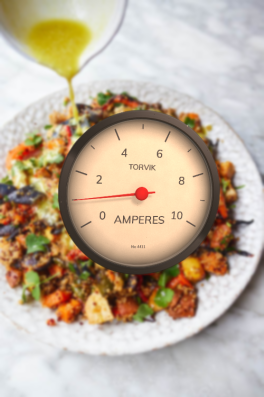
1 A
